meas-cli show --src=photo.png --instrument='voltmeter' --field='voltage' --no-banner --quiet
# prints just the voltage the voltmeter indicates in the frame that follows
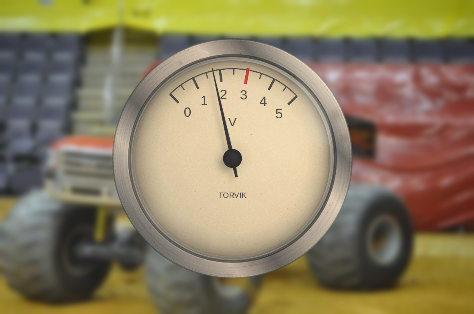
1.75 V
